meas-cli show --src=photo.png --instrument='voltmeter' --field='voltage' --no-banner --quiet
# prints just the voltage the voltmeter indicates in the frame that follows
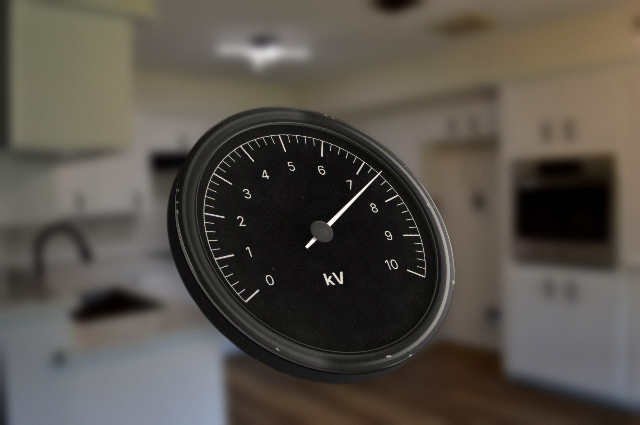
7.4 kV
